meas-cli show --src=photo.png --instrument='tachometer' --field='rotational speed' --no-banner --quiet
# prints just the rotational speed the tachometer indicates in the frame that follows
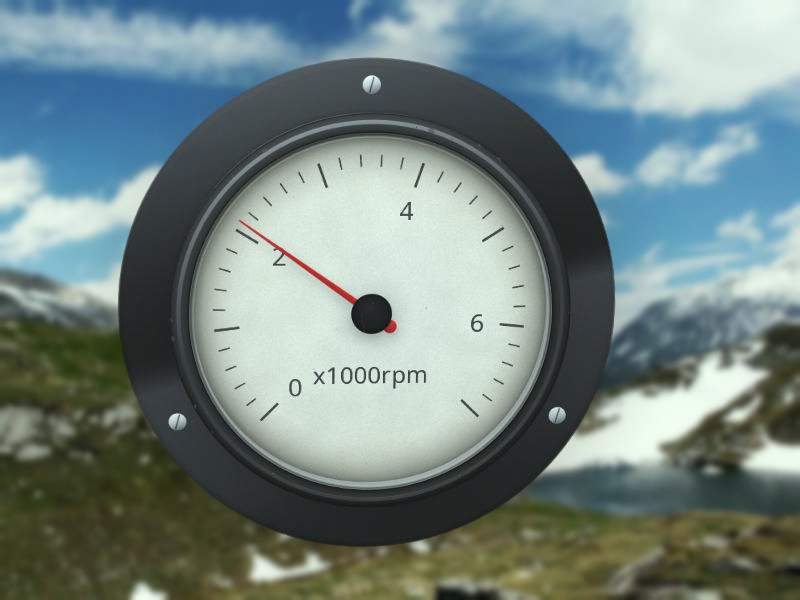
2100 rpm
